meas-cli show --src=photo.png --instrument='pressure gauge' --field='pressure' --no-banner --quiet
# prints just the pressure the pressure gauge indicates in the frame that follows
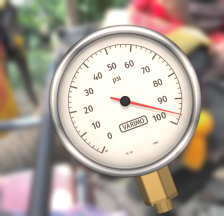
96 psi
